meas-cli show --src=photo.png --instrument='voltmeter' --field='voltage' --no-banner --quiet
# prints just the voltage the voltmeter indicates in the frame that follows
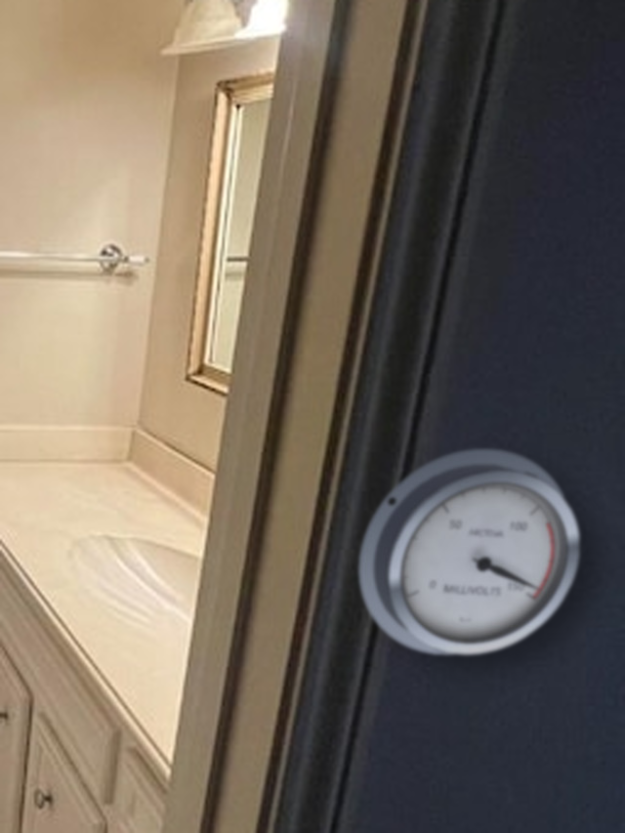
145 mV
